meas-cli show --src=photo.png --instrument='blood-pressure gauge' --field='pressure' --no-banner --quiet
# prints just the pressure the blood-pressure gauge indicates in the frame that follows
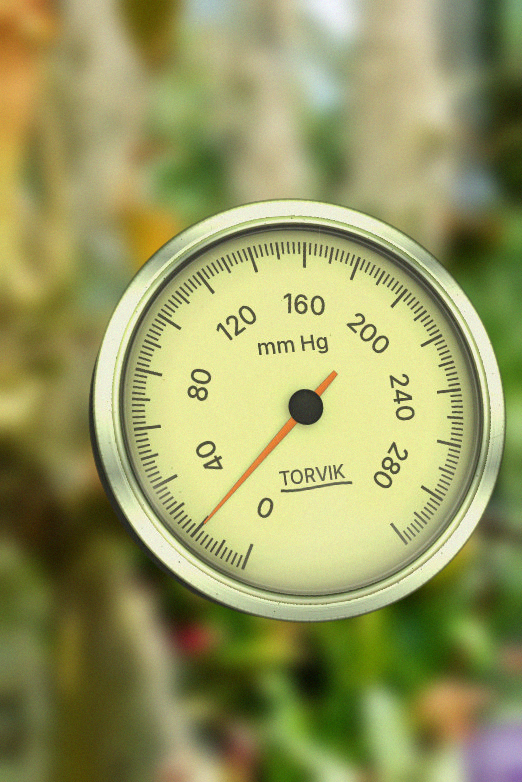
20 mmHg
